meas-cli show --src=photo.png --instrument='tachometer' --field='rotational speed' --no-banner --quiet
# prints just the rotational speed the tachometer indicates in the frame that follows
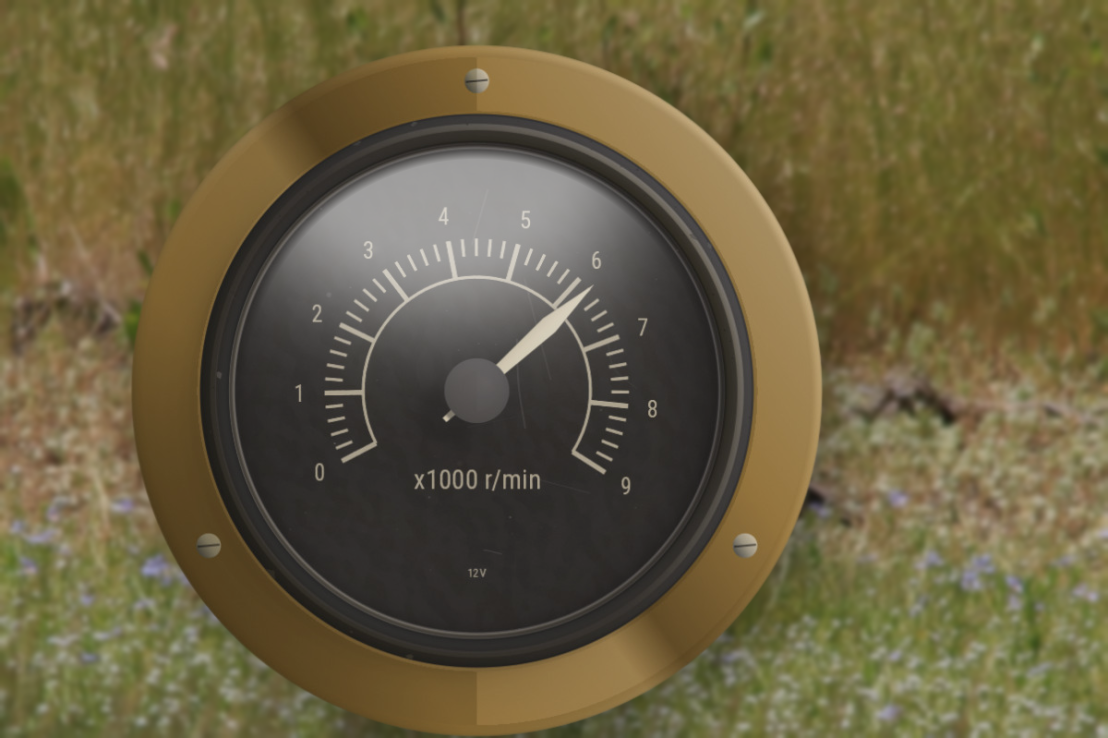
6200 rpm
